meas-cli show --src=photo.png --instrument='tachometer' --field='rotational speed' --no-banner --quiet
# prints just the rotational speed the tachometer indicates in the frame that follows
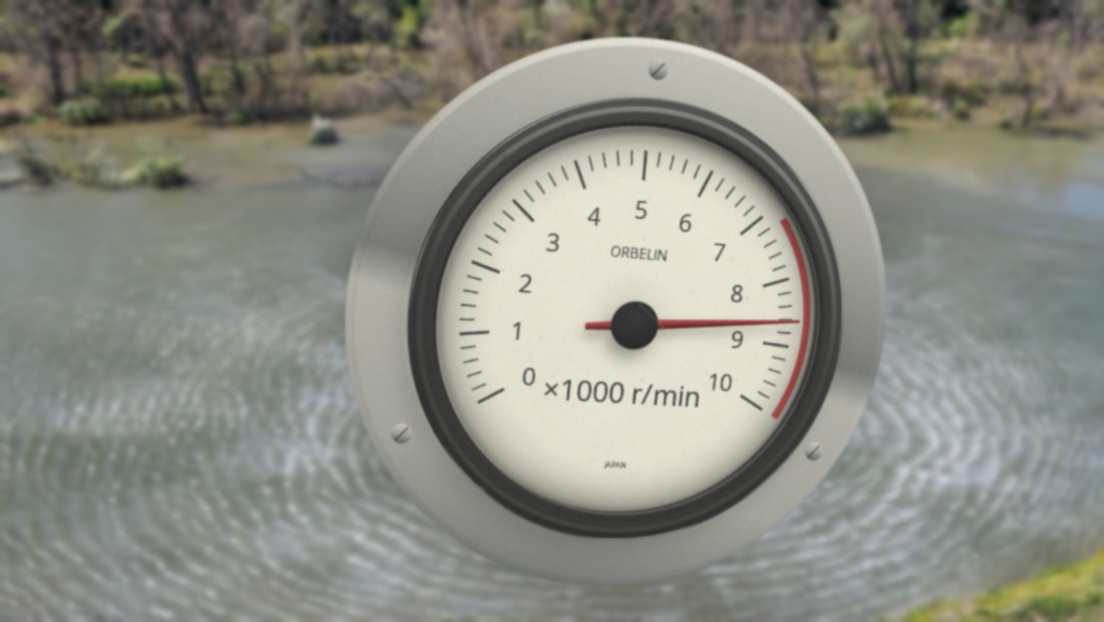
8600 rpm
